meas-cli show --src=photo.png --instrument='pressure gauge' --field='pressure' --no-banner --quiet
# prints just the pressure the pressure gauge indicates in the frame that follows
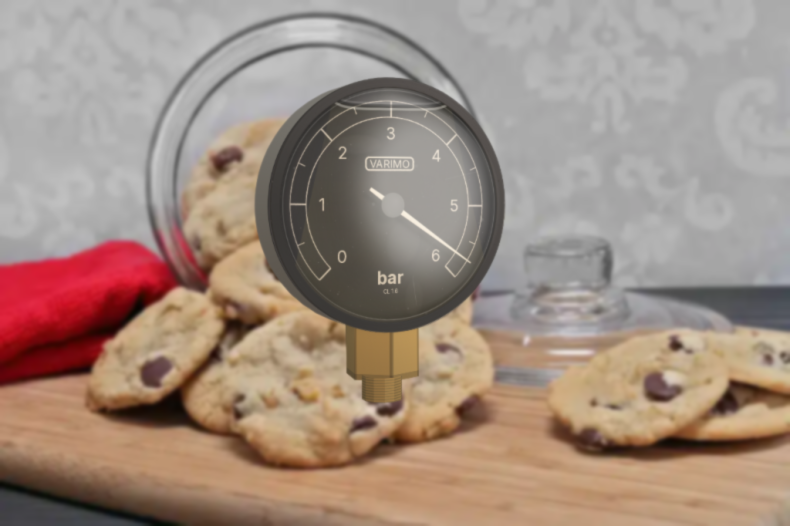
5.75 bar
